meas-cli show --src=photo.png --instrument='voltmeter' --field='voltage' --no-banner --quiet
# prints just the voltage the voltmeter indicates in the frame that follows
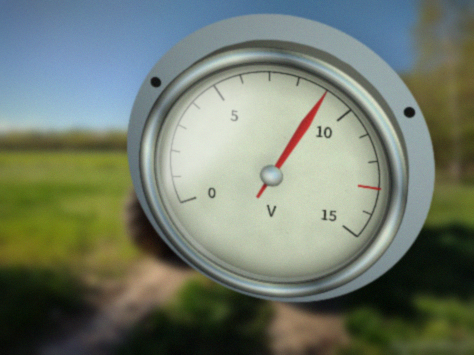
9 V
